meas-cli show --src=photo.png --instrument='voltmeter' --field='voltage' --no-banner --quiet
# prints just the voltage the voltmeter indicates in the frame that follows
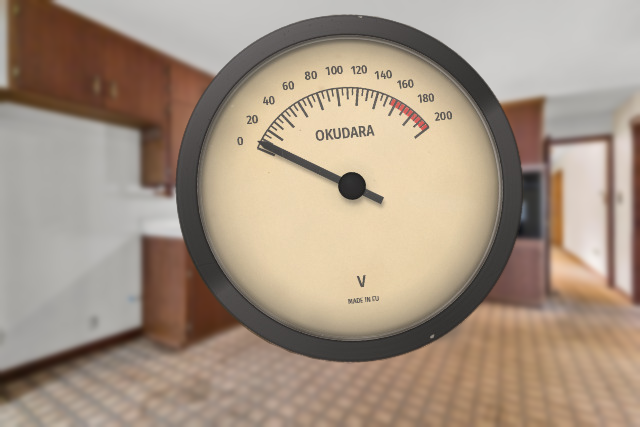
5 V
